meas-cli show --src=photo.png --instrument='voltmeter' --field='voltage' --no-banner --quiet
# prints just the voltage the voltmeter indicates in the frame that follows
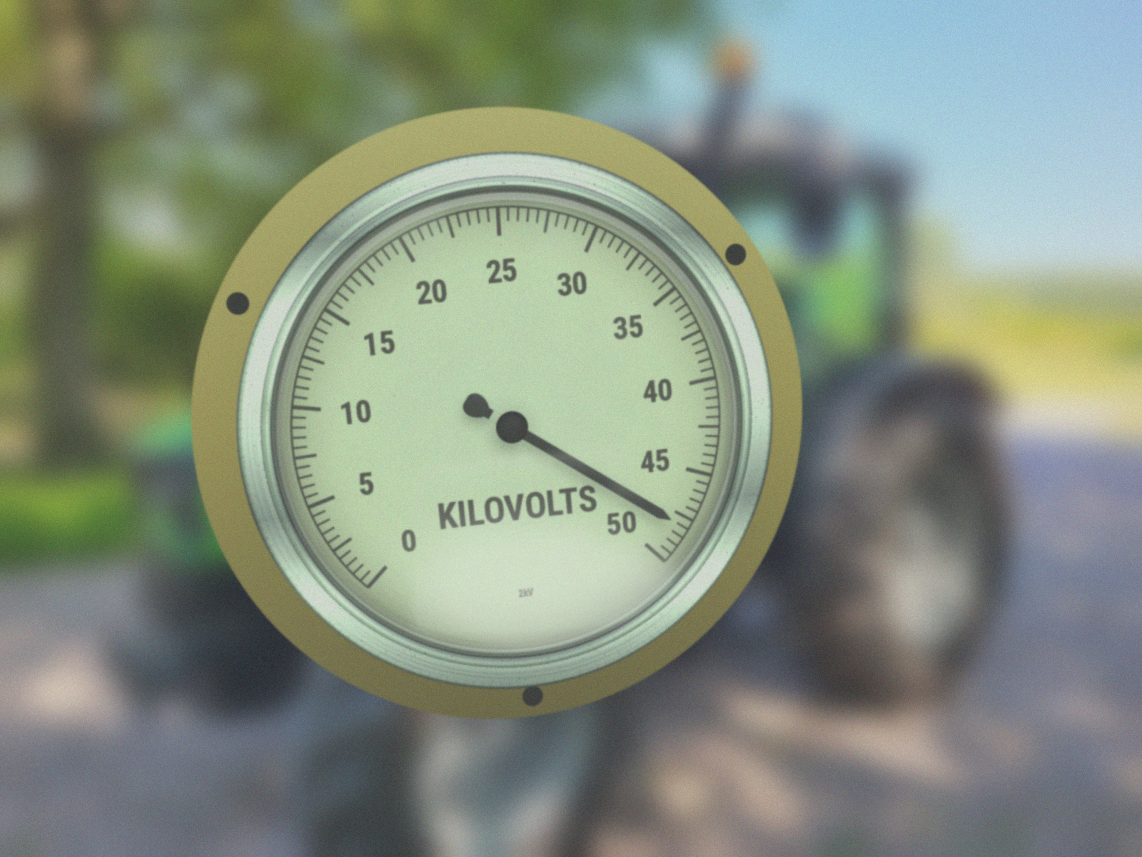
48 kV
